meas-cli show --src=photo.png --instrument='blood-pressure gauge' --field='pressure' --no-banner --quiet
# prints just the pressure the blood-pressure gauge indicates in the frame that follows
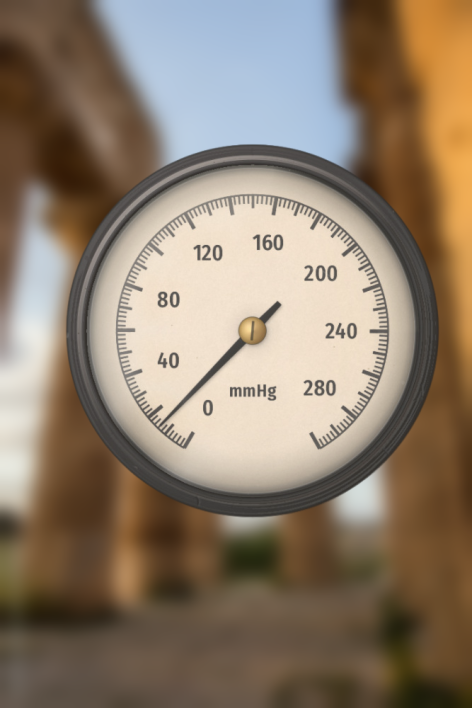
14 mmHg
